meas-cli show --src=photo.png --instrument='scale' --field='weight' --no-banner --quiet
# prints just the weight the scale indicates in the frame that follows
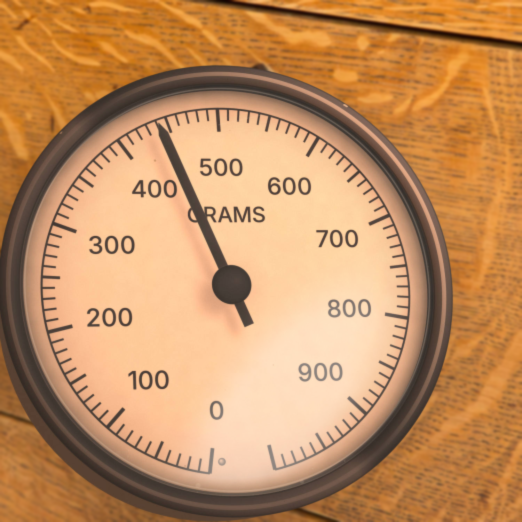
440 g
